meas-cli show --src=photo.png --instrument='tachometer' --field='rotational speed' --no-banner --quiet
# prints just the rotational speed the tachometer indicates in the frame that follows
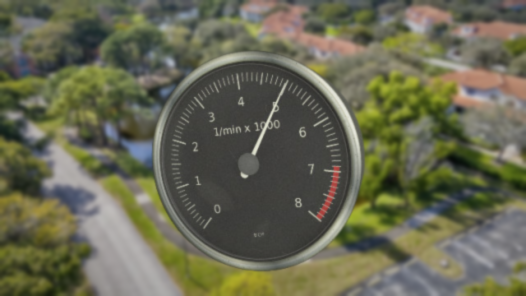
5000 rpm
